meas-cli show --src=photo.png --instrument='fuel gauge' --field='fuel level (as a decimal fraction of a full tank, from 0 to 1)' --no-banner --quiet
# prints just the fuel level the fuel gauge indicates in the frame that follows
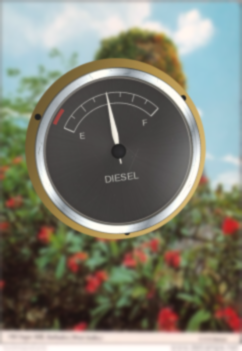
0.5
